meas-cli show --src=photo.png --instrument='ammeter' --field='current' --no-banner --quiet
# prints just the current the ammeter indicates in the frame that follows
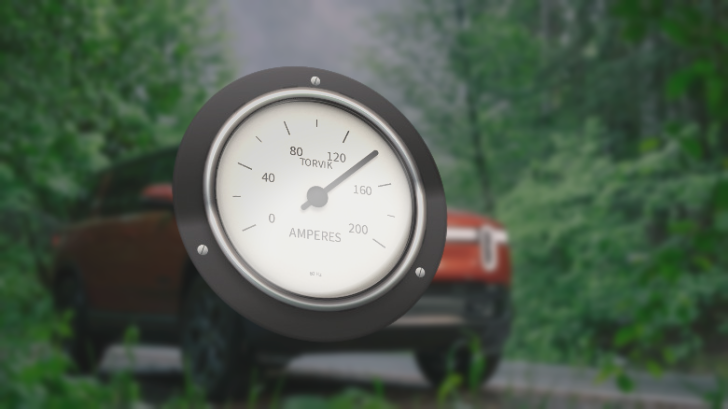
140 A
